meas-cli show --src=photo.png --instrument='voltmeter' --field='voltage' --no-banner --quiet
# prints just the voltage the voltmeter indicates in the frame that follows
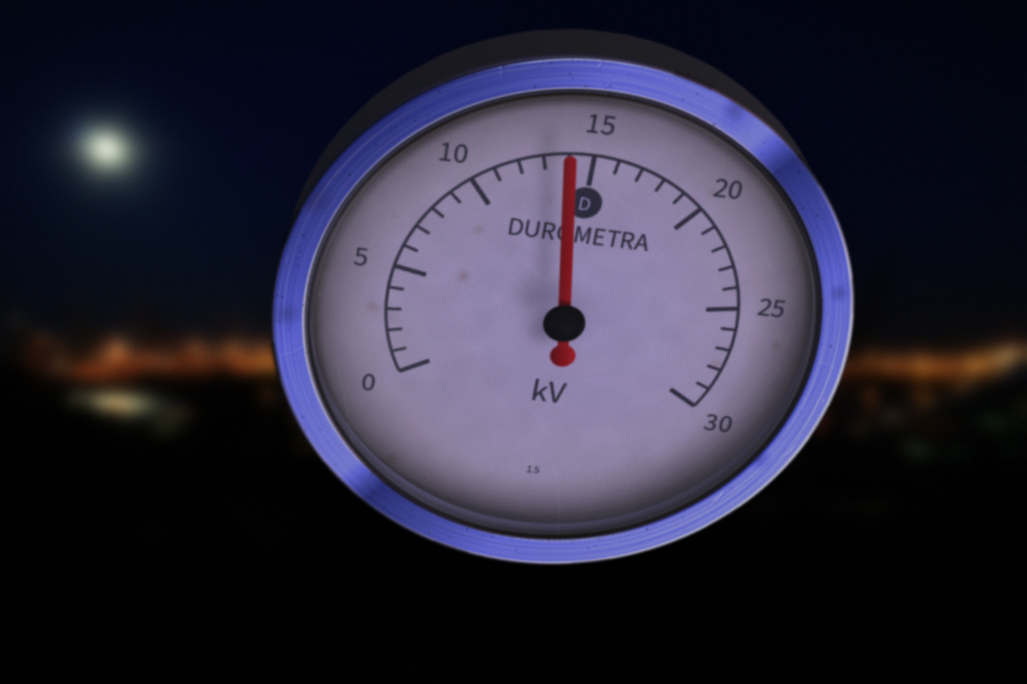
14 kV
